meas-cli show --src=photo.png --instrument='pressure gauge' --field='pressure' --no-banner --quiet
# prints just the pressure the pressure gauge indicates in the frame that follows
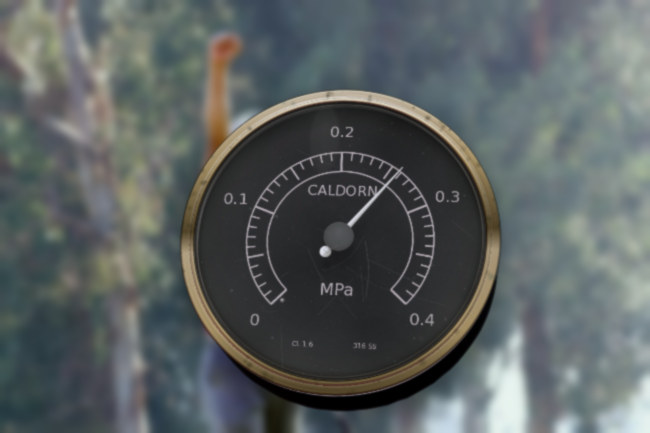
0.26 MPa
